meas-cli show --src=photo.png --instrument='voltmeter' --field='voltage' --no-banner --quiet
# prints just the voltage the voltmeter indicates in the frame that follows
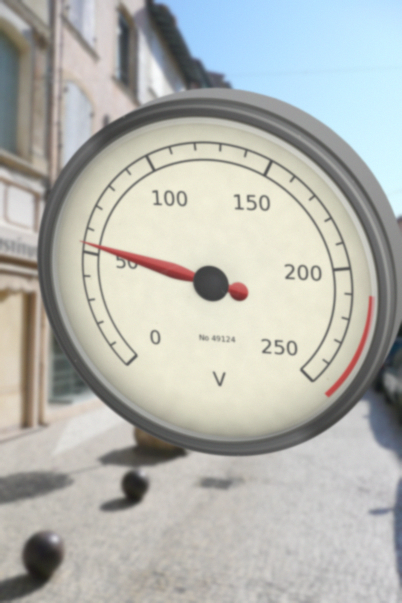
55 V
